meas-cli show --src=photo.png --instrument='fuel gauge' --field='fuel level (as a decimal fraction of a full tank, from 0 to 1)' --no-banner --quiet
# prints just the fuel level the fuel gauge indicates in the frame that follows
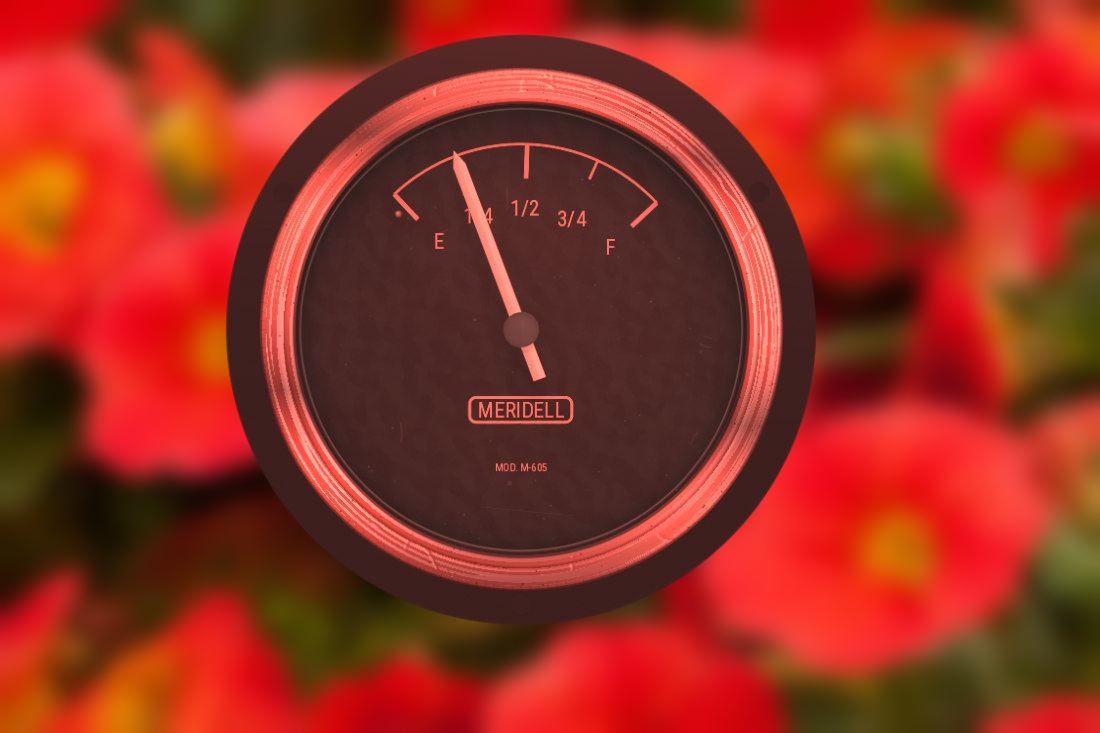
0.25
